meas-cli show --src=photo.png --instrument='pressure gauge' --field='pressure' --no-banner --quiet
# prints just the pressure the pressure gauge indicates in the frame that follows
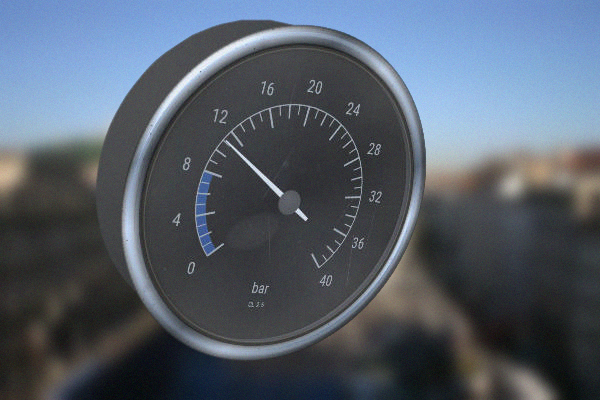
11 bar
